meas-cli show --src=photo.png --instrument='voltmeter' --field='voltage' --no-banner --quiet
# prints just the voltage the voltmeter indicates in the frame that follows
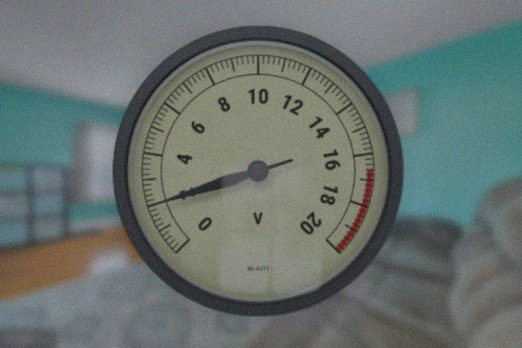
2 V
